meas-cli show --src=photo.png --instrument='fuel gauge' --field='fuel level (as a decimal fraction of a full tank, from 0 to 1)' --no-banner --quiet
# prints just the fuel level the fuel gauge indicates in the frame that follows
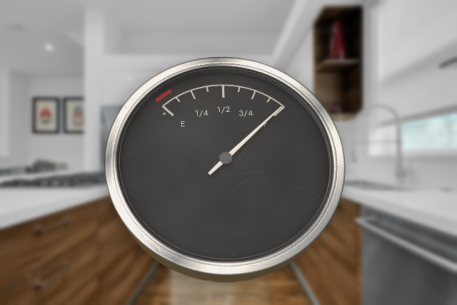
1
